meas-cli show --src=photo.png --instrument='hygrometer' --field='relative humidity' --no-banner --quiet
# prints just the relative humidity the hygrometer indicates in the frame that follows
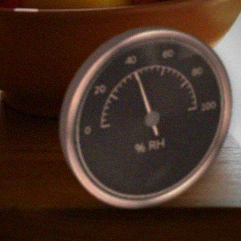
40 %
